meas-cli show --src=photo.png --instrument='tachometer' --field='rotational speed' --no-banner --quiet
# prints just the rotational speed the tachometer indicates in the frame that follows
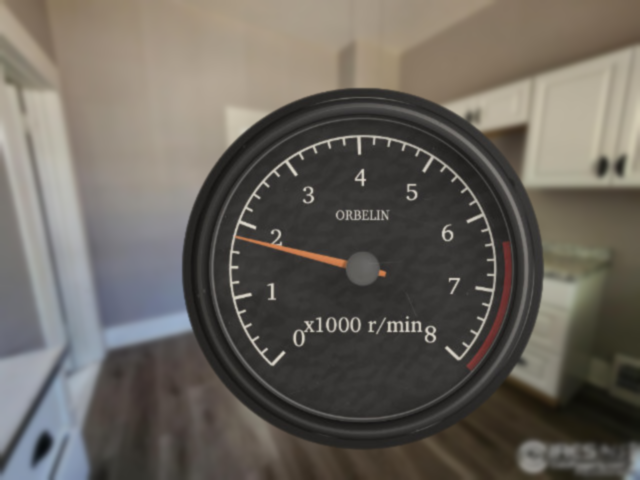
1800 rpm
